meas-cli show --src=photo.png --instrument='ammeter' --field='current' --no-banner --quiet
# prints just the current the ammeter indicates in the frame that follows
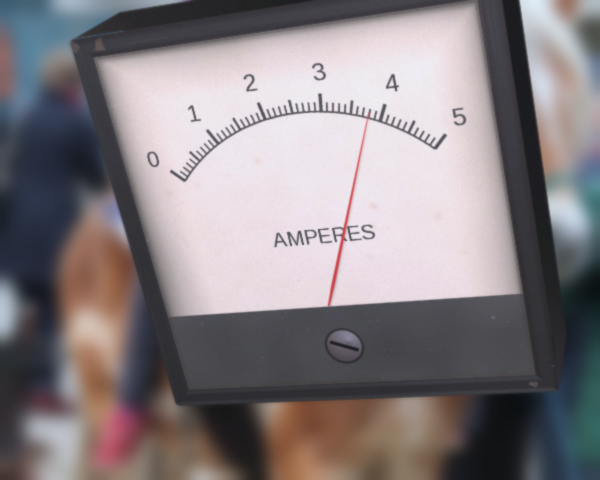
3.8 A
